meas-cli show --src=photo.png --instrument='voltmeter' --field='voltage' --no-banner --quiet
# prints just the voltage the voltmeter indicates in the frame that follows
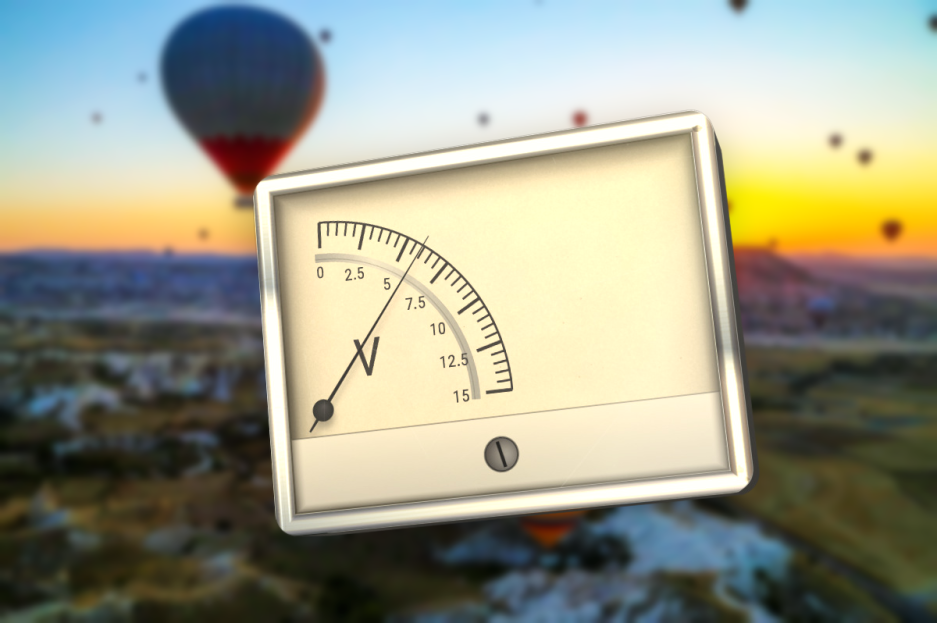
6 V
